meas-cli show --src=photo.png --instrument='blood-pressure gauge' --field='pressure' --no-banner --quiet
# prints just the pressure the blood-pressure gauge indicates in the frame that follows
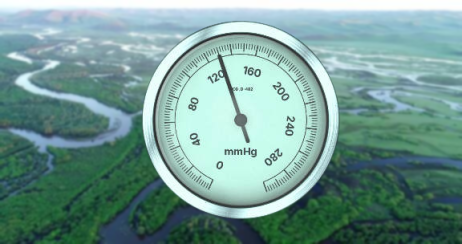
130 mmHg
